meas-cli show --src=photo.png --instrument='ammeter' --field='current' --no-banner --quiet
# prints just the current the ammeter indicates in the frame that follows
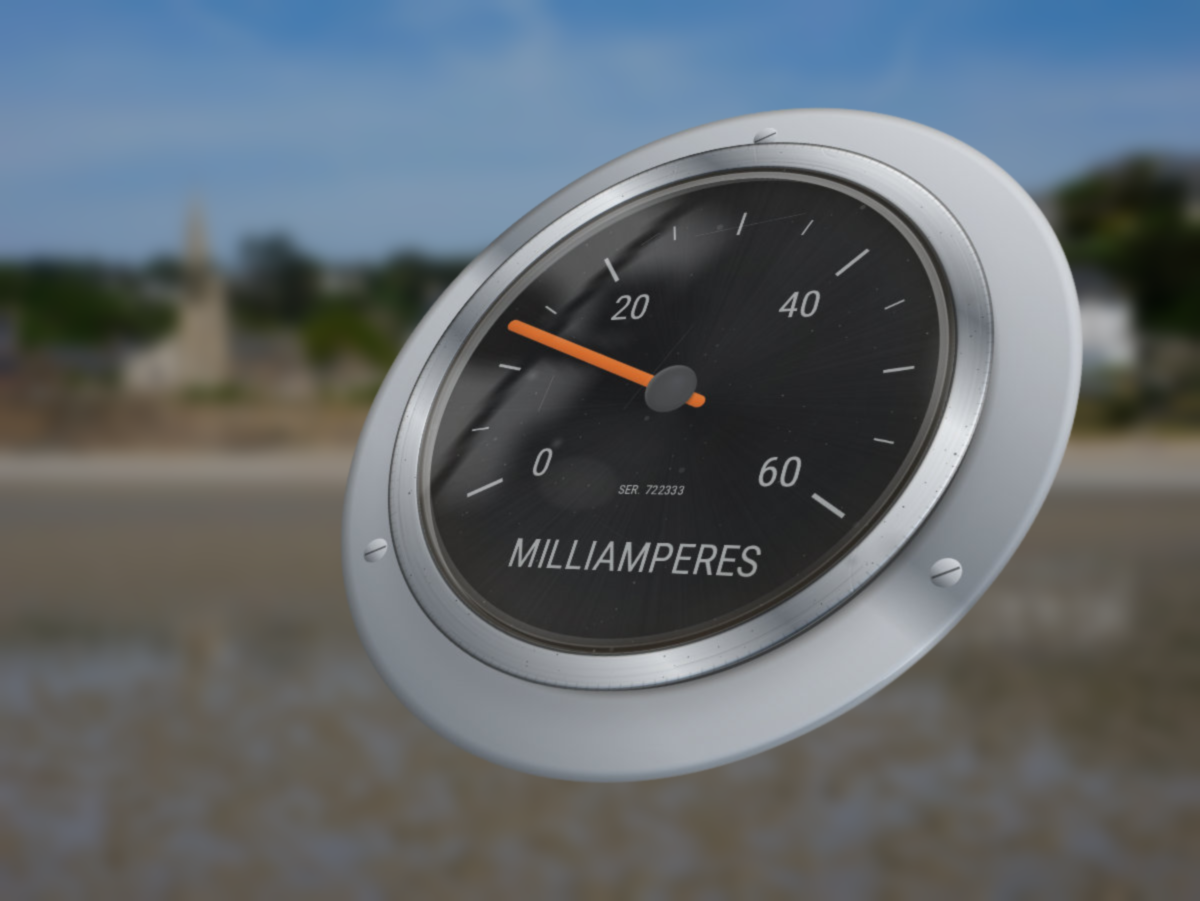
12.5 mA
